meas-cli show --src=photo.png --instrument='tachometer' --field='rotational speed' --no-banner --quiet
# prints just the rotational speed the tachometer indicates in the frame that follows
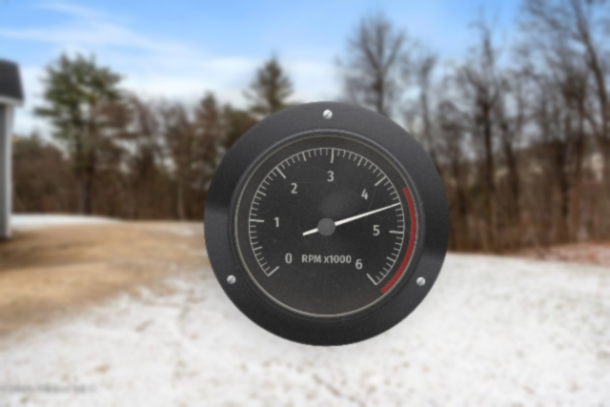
4500 rpm
